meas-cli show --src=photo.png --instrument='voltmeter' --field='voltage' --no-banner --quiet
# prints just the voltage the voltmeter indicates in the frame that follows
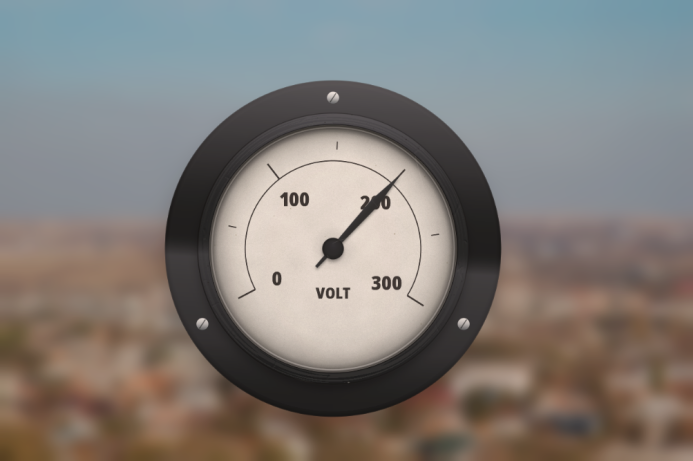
200 V
